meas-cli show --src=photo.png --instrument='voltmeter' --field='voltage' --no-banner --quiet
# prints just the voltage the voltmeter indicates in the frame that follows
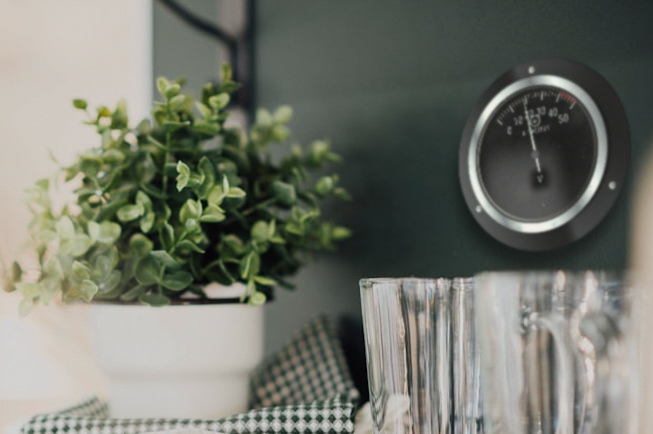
20 V
